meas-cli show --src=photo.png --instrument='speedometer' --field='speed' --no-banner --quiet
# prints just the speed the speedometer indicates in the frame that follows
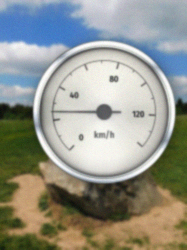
25 km/h
